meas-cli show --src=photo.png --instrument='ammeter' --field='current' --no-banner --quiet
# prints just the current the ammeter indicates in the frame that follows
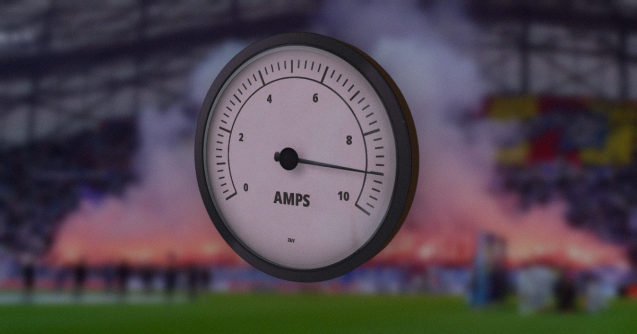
9 A
